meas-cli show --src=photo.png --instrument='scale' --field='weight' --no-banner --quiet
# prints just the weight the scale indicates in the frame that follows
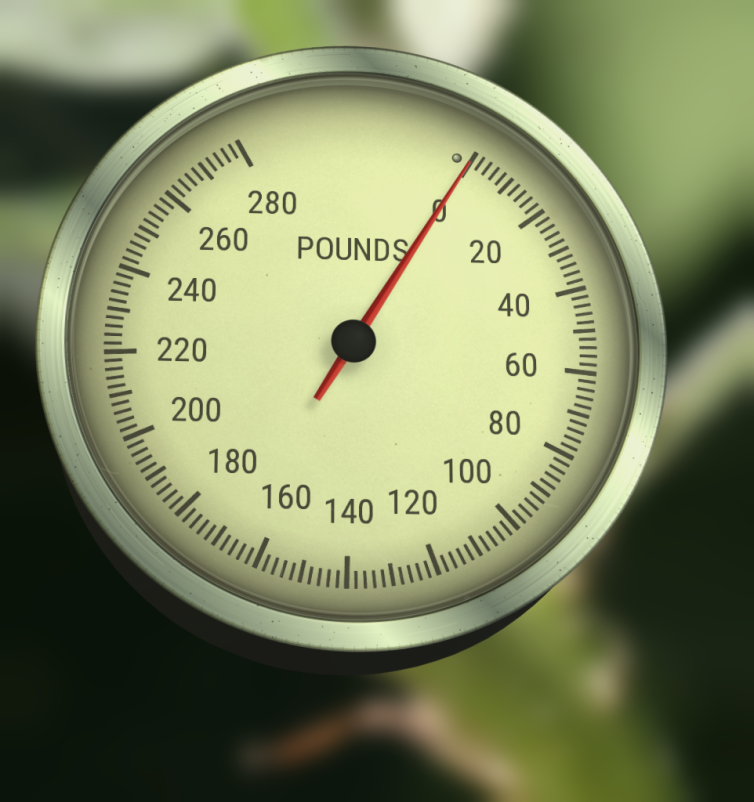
0 lb
